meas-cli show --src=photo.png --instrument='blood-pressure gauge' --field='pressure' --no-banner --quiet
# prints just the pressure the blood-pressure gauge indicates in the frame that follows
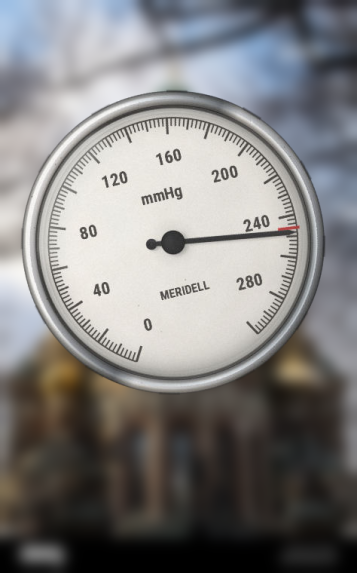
248 mmHg
